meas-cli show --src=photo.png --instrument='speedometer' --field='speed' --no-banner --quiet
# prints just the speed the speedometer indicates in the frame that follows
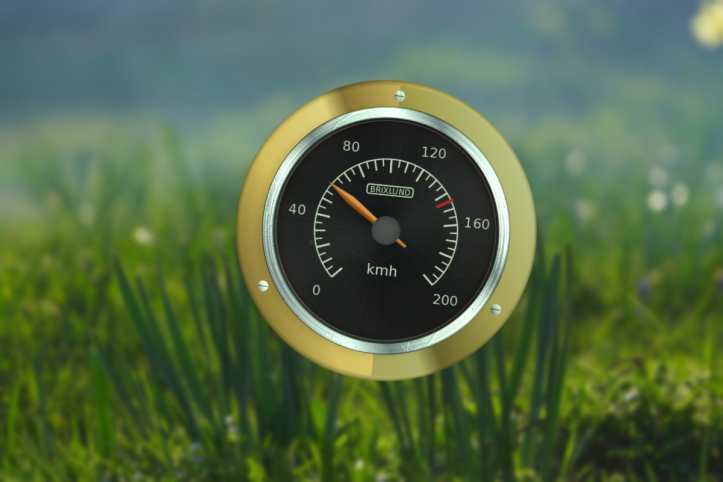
60 km/h
